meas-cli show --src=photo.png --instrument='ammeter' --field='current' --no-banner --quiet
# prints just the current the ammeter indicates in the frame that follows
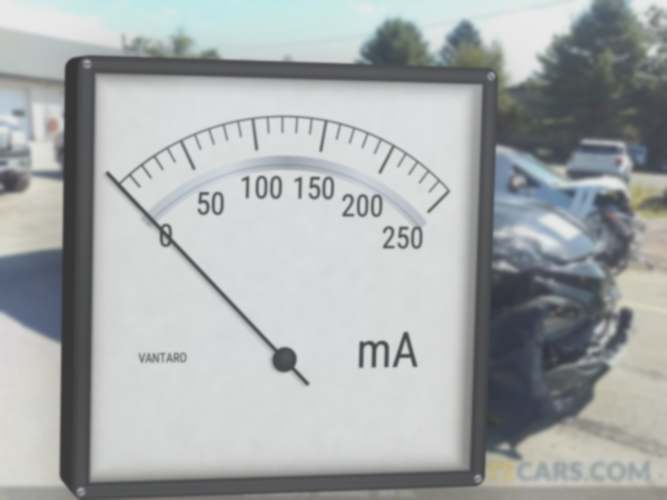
0 mA
